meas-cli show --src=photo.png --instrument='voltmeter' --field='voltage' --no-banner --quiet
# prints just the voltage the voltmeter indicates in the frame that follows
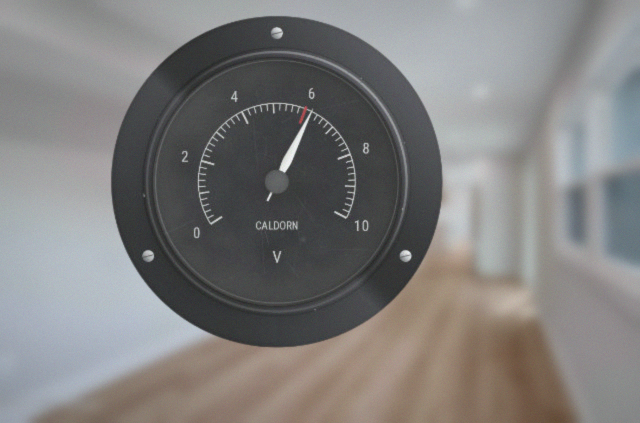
6.2 V
